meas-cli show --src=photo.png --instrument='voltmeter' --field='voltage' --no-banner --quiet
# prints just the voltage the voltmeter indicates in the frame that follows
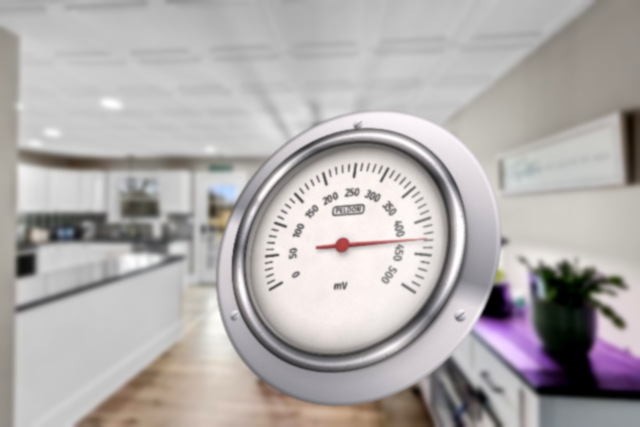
430 mV
